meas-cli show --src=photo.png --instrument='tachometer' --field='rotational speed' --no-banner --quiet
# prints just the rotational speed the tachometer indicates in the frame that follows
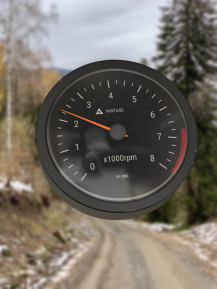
2250 rpm
